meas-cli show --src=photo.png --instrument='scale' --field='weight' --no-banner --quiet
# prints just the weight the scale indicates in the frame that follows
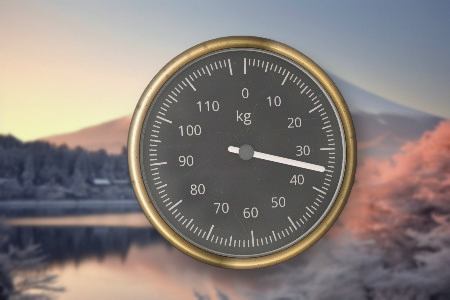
35 kg
